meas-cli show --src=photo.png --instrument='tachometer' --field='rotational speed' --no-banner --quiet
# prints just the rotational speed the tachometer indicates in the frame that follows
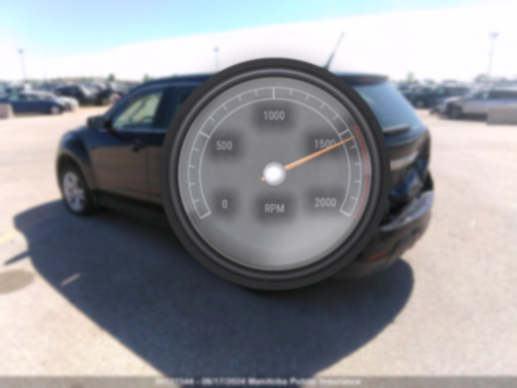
1550 rpm
